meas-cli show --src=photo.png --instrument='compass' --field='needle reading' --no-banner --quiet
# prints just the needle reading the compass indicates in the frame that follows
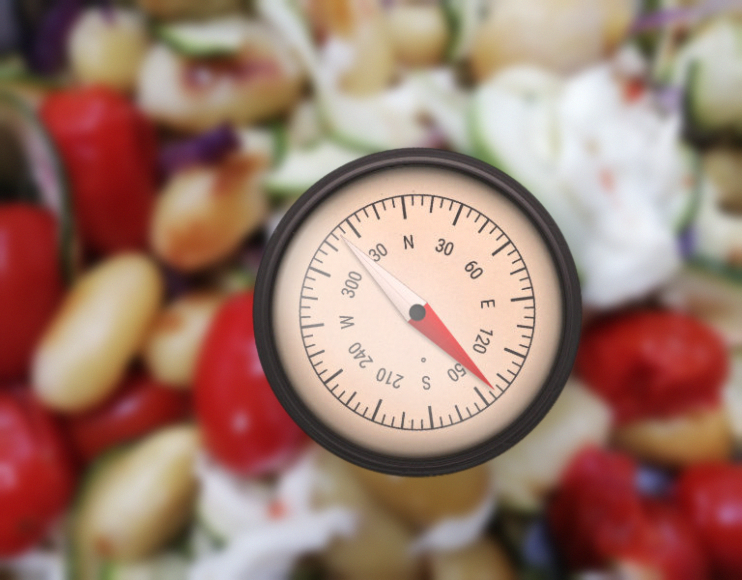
142.5 °
